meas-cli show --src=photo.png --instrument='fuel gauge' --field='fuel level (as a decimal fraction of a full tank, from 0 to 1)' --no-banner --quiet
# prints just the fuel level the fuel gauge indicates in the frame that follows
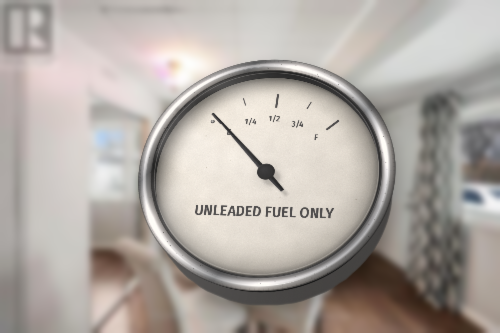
0
